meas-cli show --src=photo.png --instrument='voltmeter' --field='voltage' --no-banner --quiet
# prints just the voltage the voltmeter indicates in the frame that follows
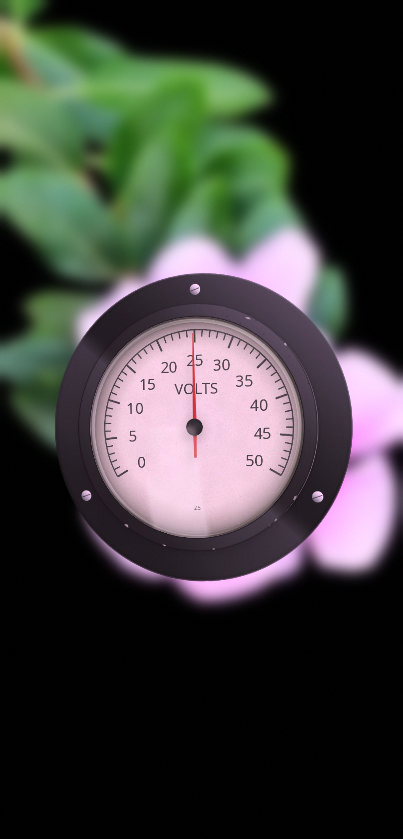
25 V
